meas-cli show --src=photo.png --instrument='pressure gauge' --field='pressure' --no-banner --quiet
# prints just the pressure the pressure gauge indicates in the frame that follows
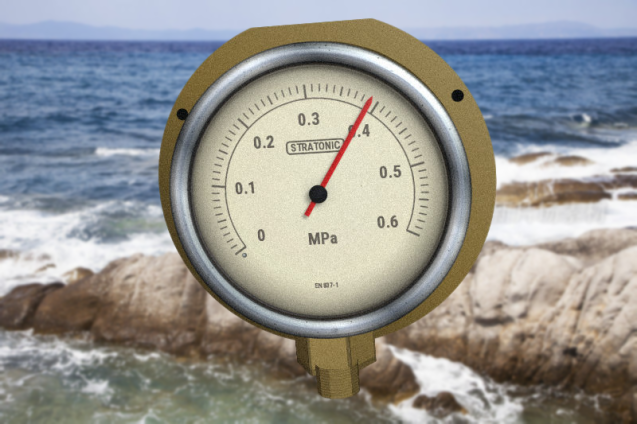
0.39 MPa
